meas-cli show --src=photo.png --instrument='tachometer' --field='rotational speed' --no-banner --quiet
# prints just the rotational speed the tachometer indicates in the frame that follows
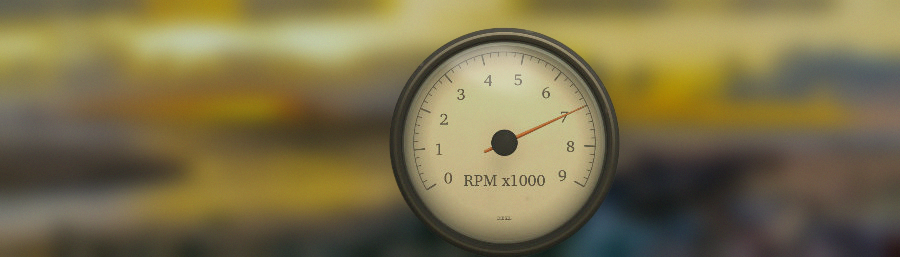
7000 rpm
